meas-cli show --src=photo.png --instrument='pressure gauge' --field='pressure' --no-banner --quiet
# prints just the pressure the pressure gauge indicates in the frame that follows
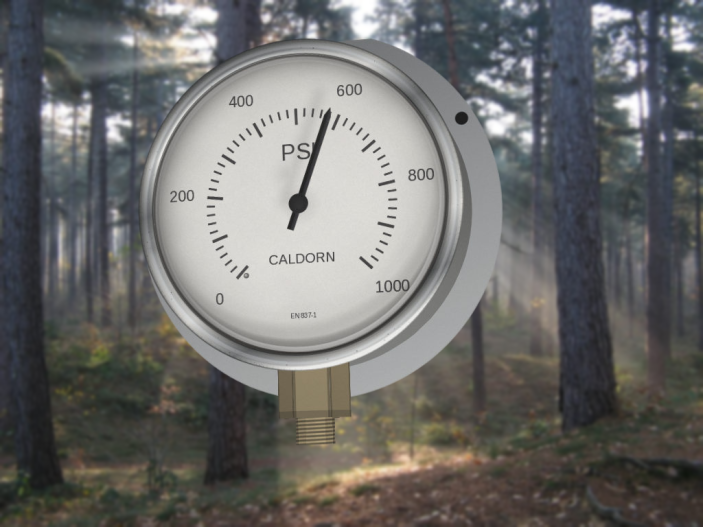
580 psi
